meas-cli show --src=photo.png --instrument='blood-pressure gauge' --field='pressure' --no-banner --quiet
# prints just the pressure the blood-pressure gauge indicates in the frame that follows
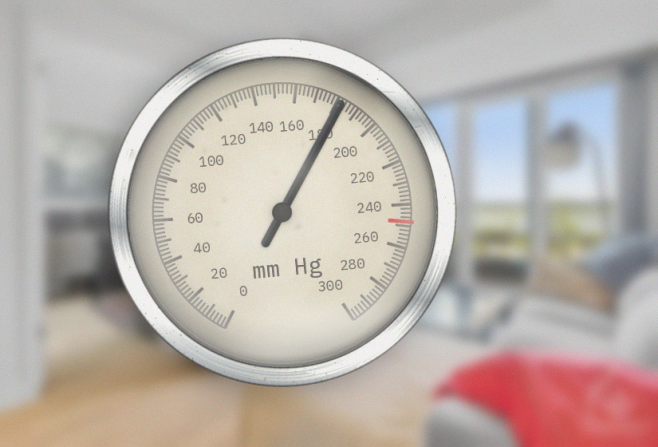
182 mmHg
